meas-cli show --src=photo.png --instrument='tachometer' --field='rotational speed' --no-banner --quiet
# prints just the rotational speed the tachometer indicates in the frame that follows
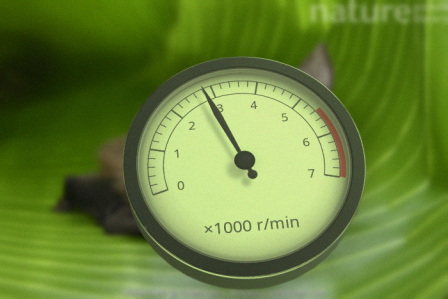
2800 rpm
